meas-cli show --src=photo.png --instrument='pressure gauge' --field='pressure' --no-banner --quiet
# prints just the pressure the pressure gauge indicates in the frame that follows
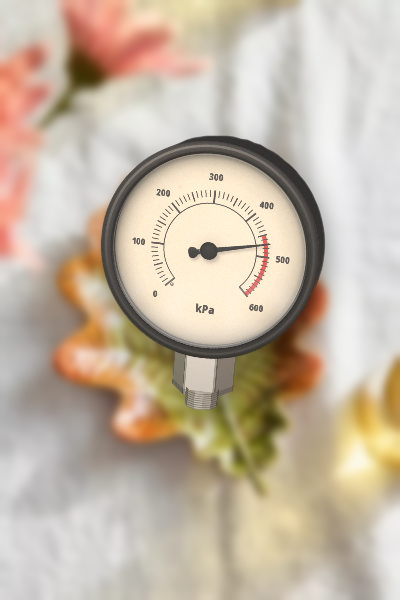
470 kPa
